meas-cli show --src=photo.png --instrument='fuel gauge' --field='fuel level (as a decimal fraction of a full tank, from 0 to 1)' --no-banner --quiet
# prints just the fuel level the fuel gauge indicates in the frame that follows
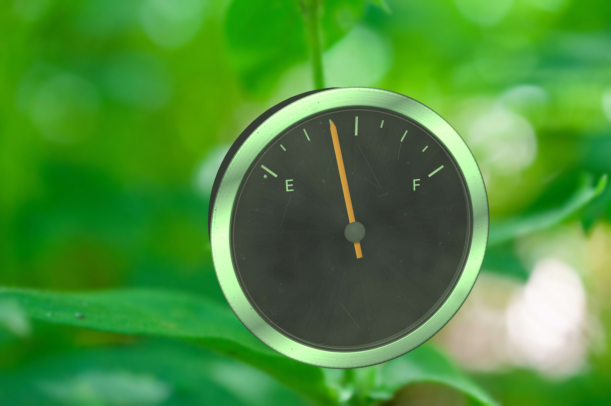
0.375
